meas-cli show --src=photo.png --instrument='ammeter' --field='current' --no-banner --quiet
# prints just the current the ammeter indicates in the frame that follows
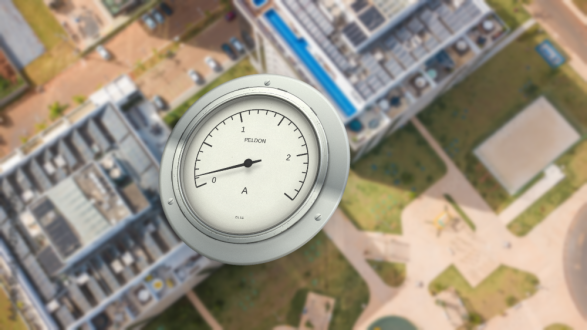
0.1 A
